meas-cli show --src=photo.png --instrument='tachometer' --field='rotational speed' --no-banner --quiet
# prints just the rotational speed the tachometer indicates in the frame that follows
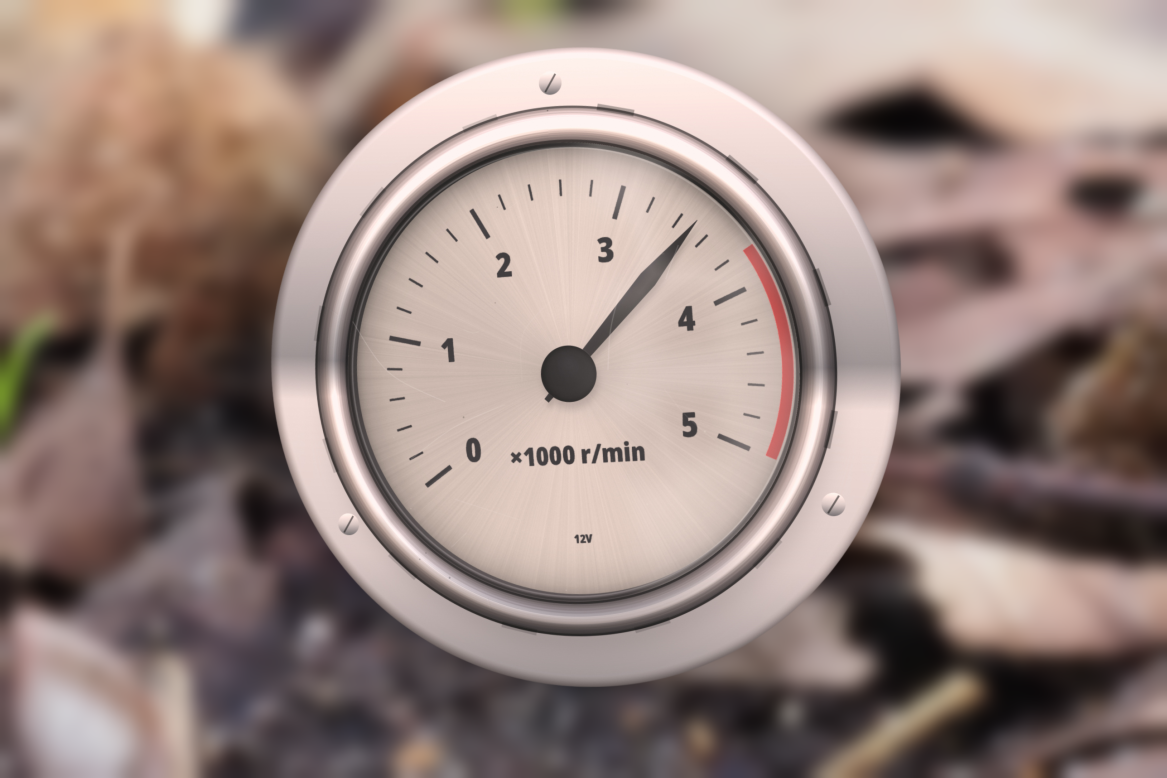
3500 rpm
